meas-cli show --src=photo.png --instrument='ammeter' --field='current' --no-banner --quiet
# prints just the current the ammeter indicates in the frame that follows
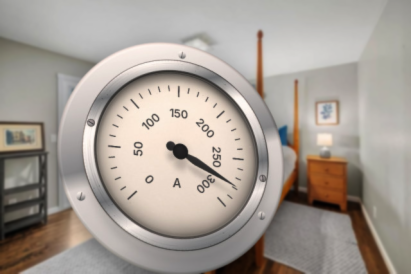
280 A
